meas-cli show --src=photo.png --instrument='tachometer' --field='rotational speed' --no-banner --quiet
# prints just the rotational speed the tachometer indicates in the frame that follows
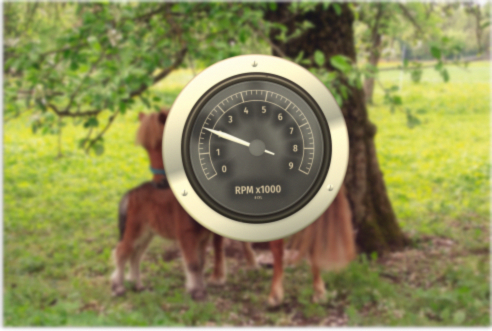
2000 rpm
